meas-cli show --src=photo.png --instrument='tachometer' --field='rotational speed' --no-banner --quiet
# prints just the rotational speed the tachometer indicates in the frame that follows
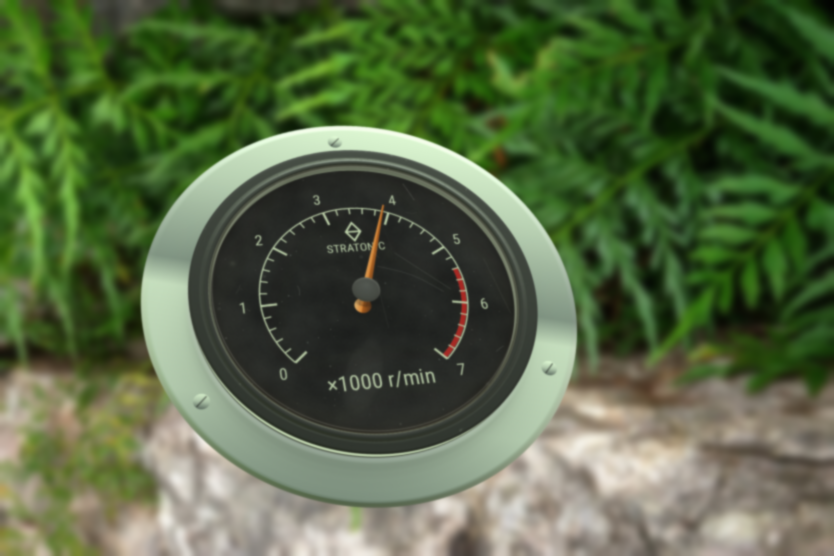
3900 rpm
